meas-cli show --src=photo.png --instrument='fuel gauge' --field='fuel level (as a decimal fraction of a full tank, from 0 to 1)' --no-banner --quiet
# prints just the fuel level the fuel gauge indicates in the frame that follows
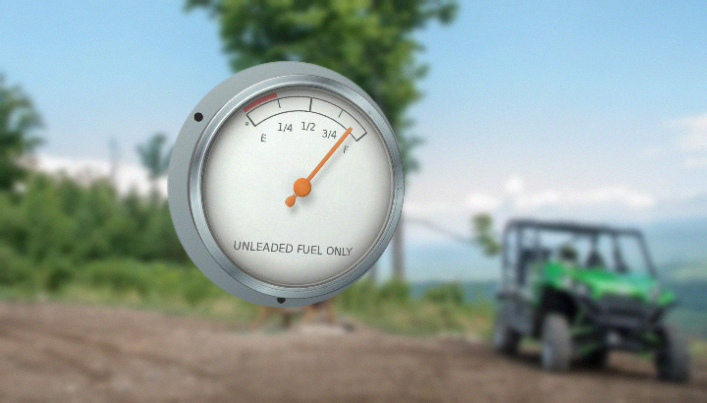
0.875
